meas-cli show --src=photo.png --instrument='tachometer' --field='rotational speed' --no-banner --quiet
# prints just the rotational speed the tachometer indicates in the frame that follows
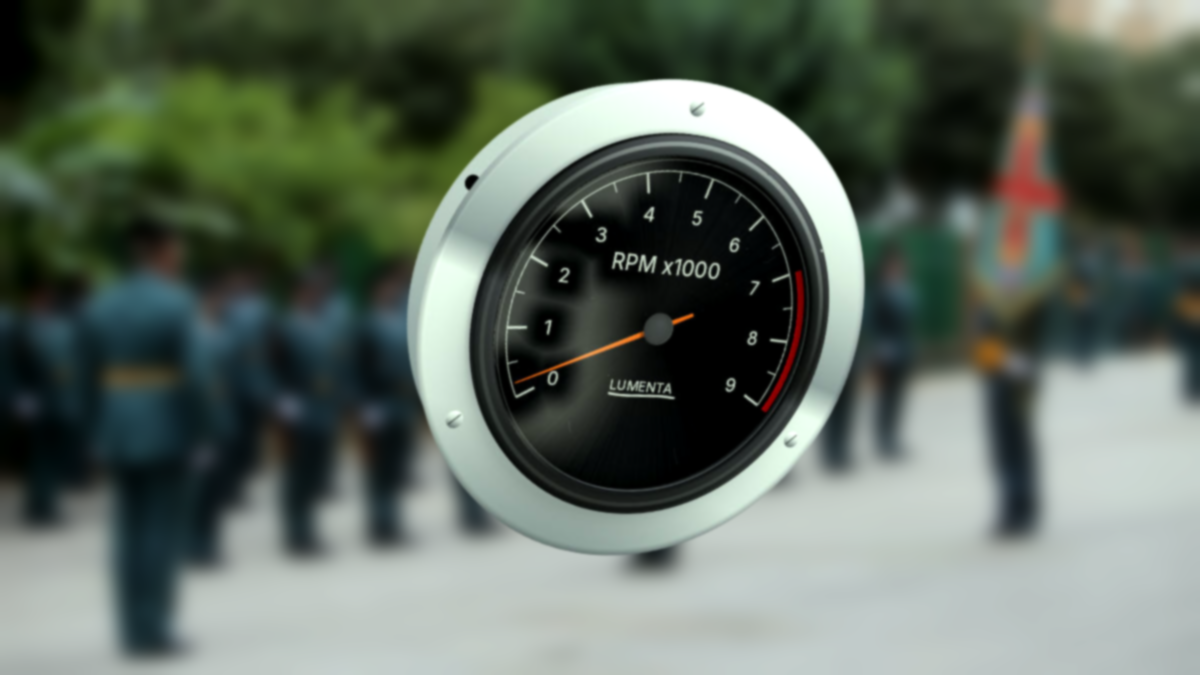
250 rpm
